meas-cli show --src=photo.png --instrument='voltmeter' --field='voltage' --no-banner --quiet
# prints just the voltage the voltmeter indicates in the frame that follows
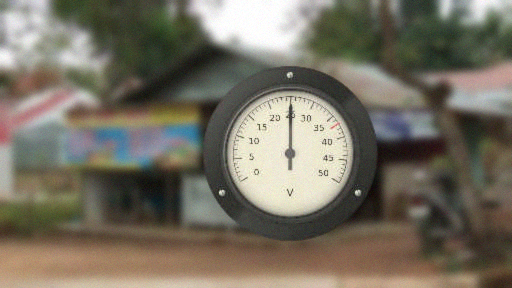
25 V
